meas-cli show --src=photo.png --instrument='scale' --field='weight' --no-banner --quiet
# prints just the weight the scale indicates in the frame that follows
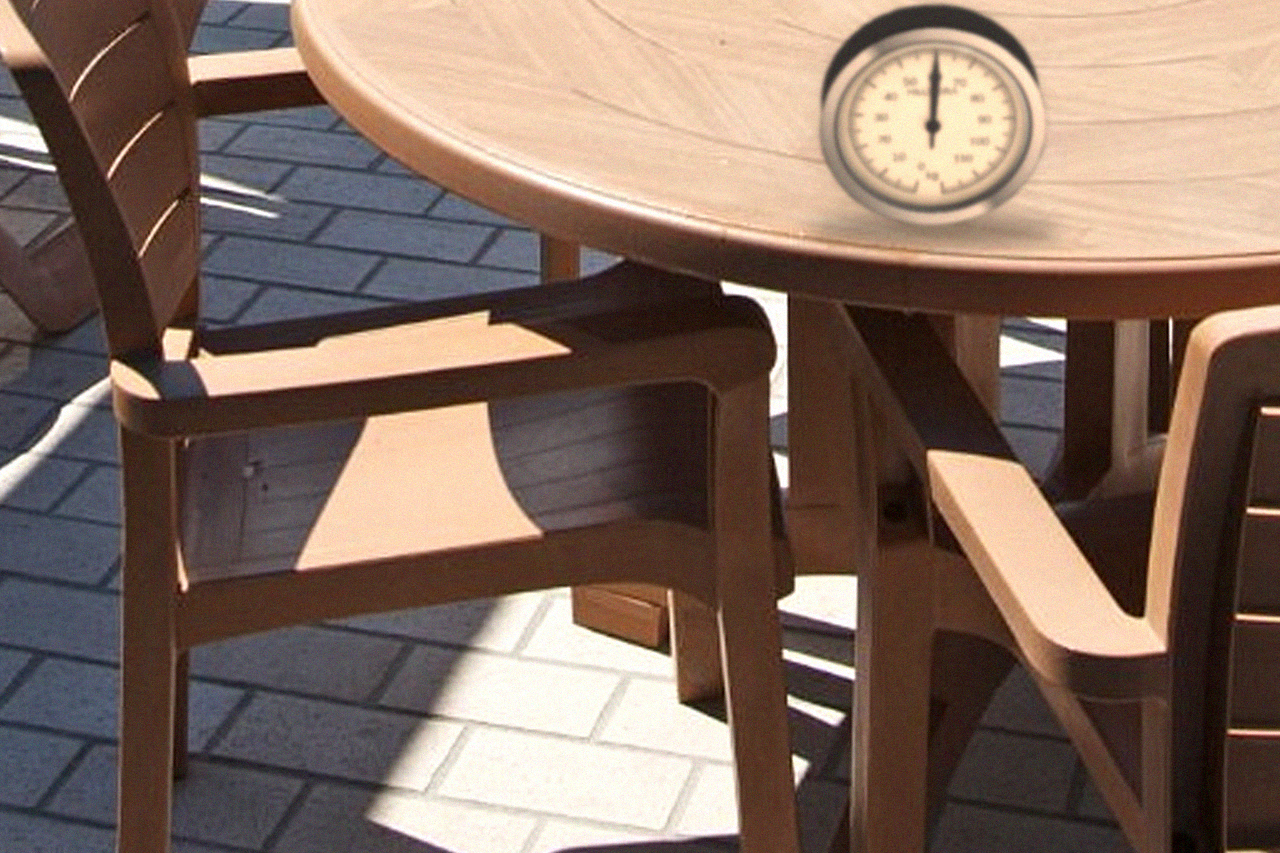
60 kg
